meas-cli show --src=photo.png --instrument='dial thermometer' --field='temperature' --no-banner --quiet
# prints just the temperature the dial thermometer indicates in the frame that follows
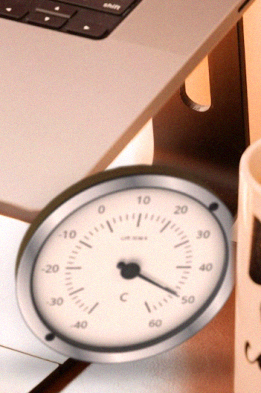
50 °C
